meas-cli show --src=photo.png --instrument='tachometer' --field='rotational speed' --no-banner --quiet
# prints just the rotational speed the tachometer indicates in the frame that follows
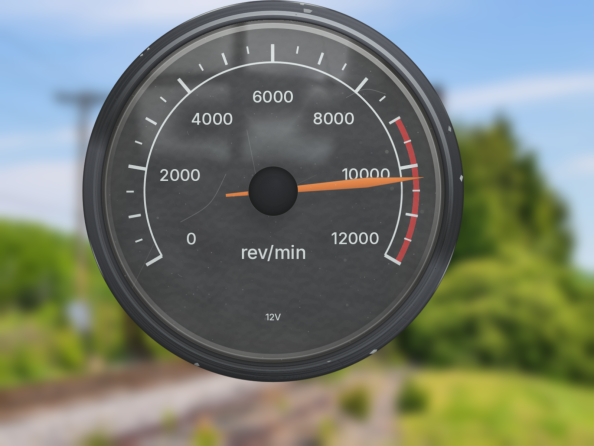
10250 rpm
